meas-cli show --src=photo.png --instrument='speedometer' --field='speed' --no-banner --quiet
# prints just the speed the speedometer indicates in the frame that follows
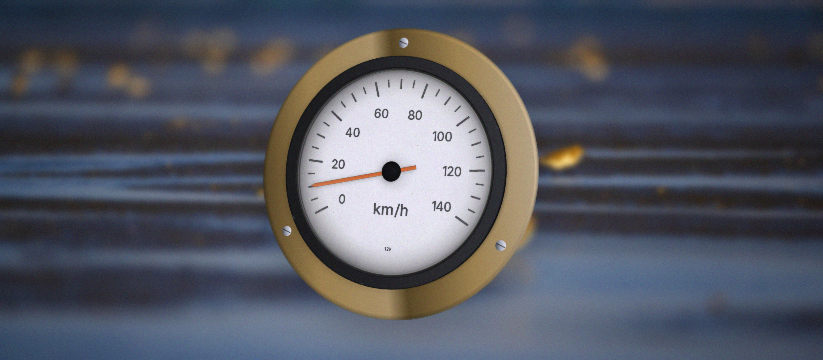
10 km/h
